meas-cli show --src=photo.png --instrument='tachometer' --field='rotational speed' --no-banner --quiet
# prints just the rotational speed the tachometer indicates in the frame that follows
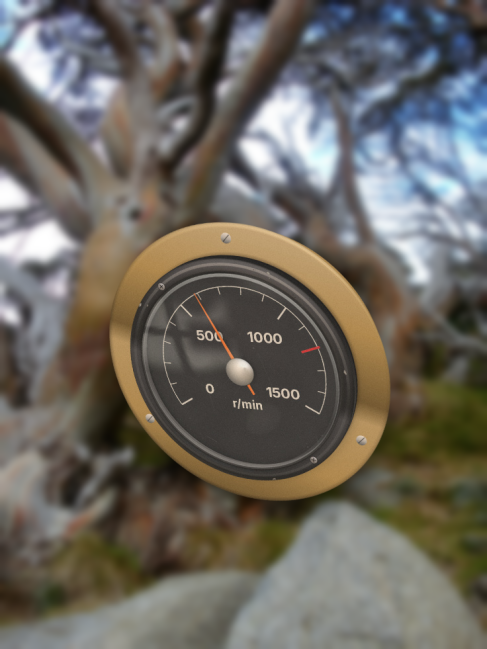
600 rpm
